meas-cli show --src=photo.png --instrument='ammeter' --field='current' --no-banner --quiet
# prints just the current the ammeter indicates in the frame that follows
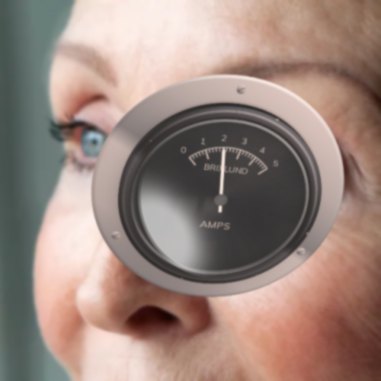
2 A
